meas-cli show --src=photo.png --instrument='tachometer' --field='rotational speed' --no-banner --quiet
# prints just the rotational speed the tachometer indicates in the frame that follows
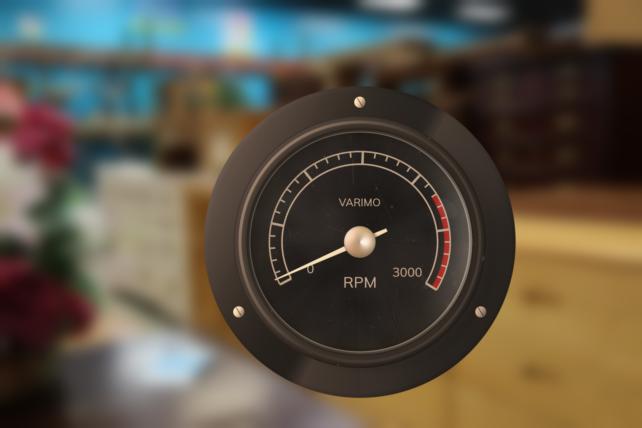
50 rpm
